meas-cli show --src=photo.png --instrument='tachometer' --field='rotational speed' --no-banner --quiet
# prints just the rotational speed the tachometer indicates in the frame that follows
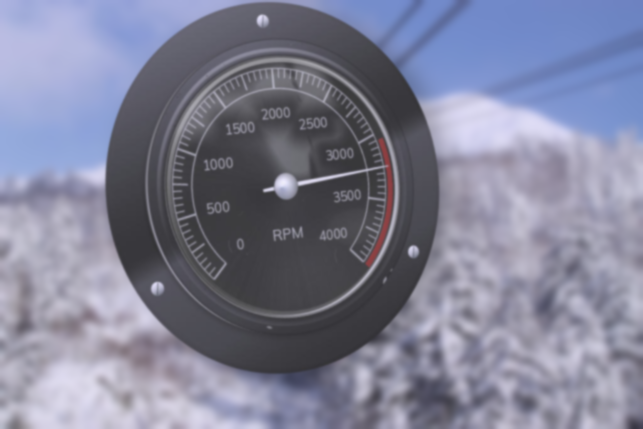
3250 rpm
